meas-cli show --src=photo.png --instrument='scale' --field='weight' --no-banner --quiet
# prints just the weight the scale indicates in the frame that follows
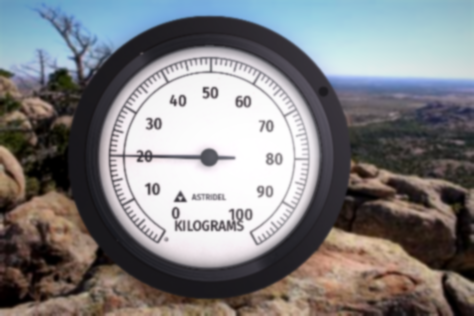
20 kg
